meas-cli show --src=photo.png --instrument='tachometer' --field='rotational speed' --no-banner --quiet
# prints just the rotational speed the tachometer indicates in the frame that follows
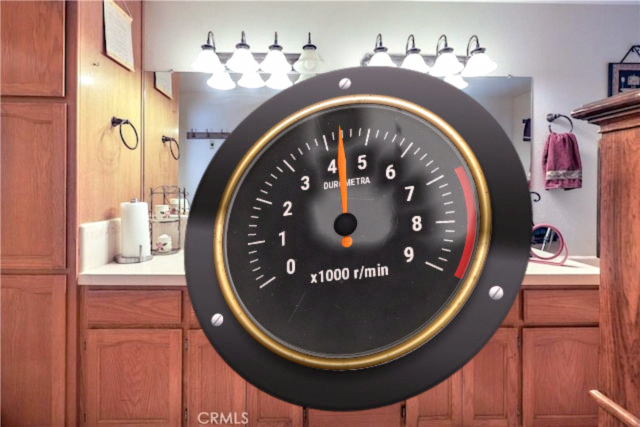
4400 rpm
